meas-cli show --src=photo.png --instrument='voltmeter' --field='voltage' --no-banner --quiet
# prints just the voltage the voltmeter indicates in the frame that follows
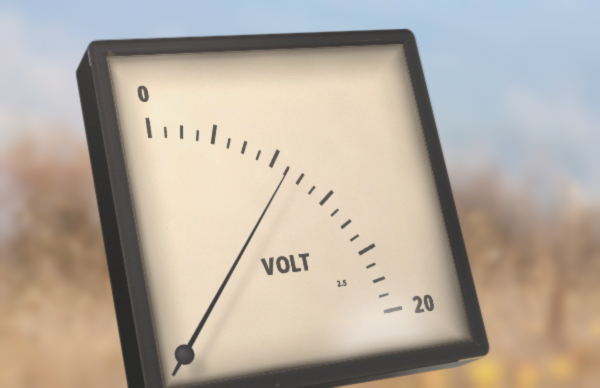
9 V
